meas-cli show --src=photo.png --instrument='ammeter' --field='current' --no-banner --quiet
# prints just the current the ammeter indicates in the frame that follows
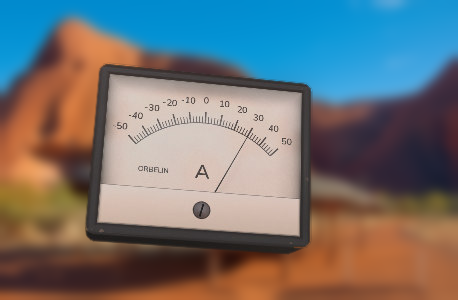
30 A
